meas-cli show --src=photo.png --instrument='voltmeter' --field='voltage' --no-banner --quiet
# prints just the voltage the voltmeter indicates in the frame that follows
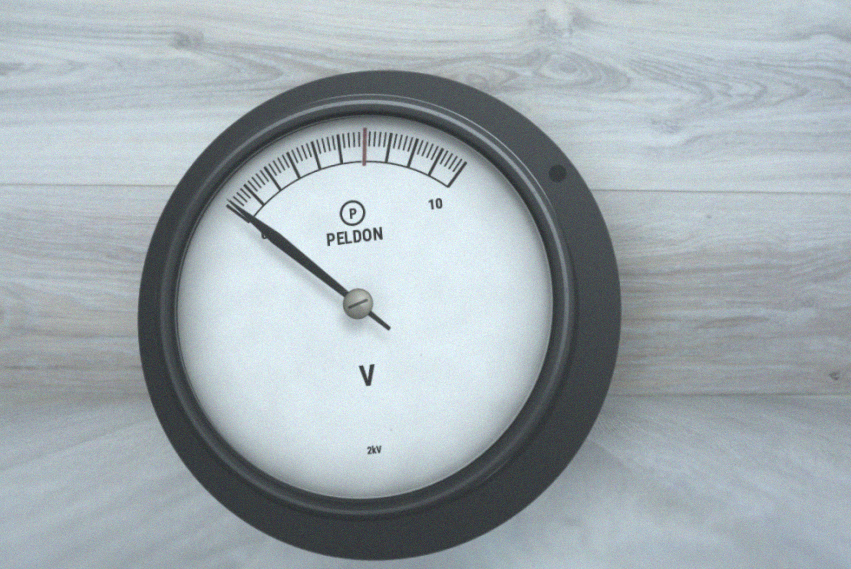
0.2 V
